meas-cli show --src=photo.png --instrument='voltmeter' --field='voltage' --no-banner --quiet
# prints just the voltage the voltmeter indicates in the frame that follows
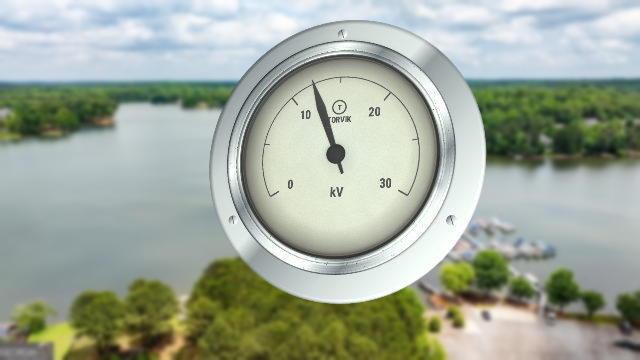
12.5 kV
